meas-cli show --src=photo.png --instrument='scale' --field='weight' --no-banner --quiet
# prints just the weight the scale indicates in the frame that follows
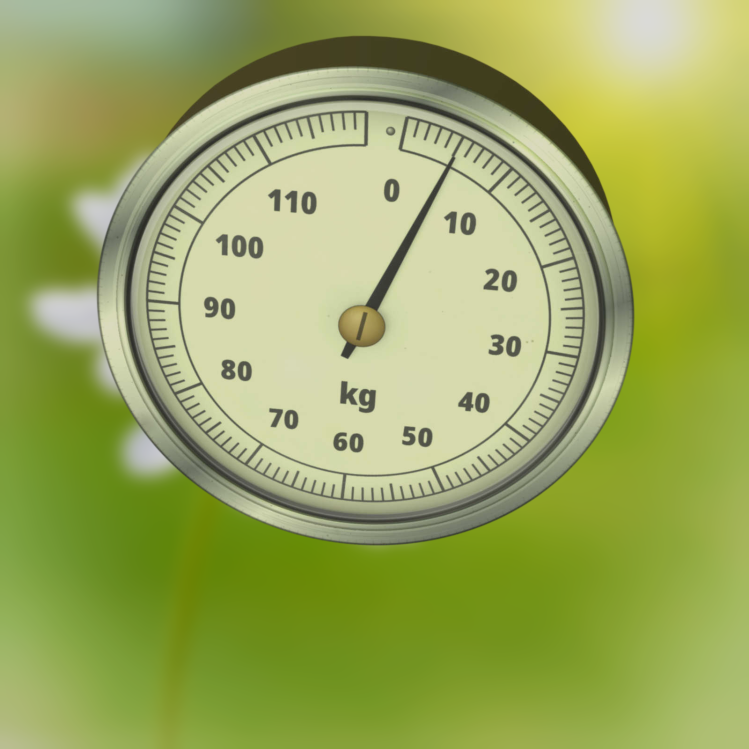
5 kg
